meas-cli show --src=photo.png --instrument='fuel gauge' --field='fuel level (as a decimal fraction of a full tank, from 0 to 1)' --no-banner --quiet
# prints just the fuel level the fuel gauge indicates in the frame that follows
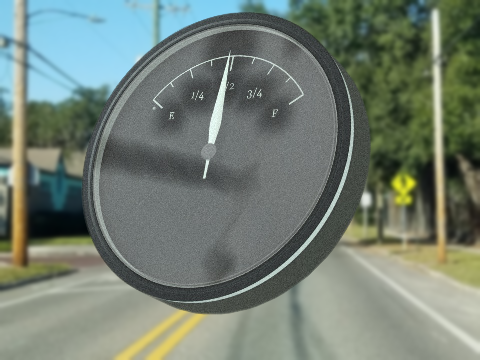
0.5
